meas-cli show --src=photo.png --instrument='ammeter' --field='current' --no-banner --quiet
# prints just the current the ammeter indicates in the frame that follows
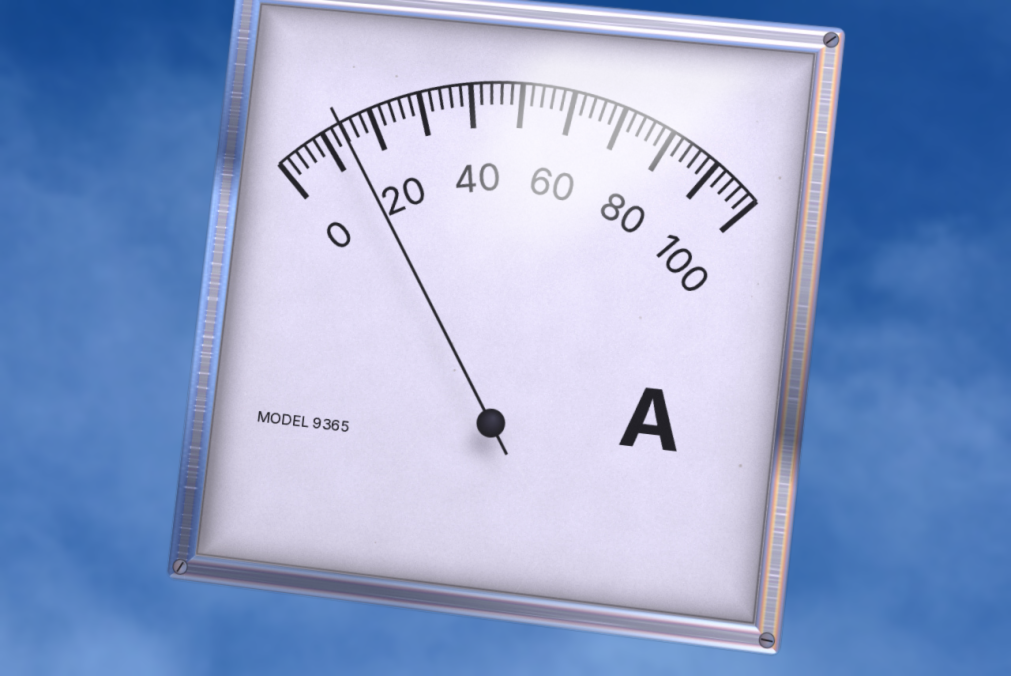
14 A
